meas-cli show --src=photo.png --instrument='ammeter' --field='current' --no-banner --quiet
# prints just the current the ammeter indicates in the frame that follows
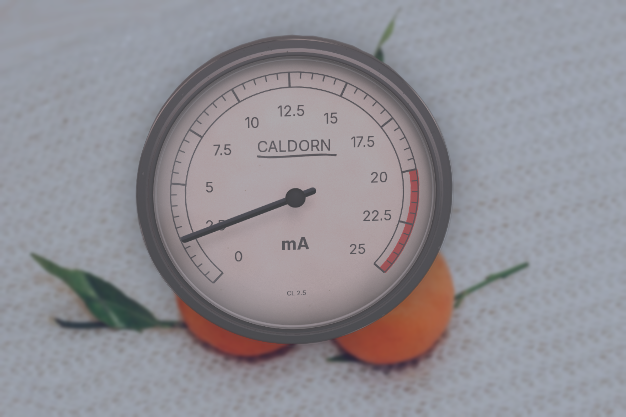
2.5 mA
